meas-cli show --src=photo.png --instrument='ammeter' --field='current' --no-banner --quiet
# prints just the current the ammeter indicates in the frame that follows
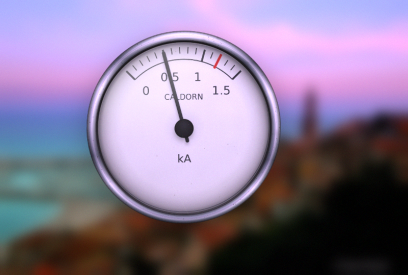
0.5 kA
